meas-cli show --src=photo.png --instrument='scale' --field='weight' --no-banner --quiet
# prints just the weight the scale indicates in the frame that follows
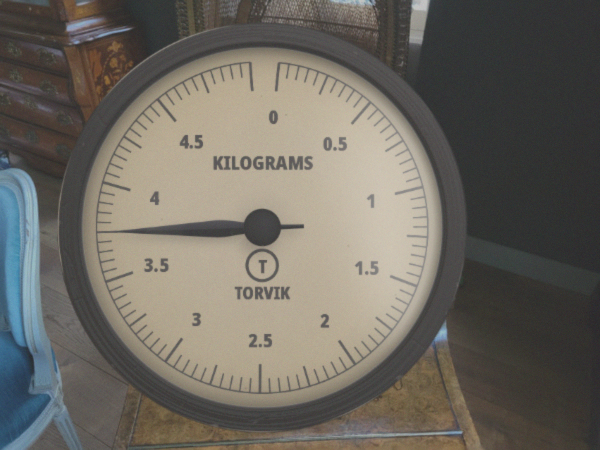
3.75 kg
